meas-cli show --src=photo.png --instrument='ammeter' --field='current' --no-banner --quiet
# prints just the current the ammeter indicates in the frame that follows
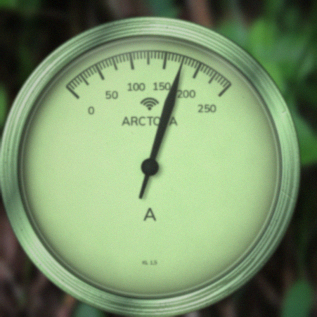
175 A
